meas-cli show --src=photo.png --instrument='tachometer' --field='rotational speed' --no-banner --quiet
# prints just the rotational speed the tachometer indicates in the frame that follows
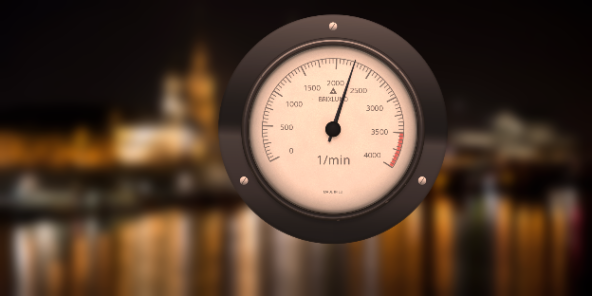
2250 rpm
